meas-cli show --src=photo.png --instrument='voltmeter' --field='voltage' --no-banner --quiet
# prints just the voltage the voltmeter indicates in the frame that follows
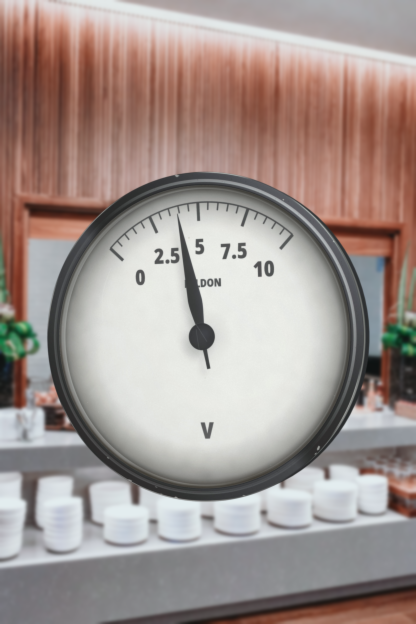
4 V
